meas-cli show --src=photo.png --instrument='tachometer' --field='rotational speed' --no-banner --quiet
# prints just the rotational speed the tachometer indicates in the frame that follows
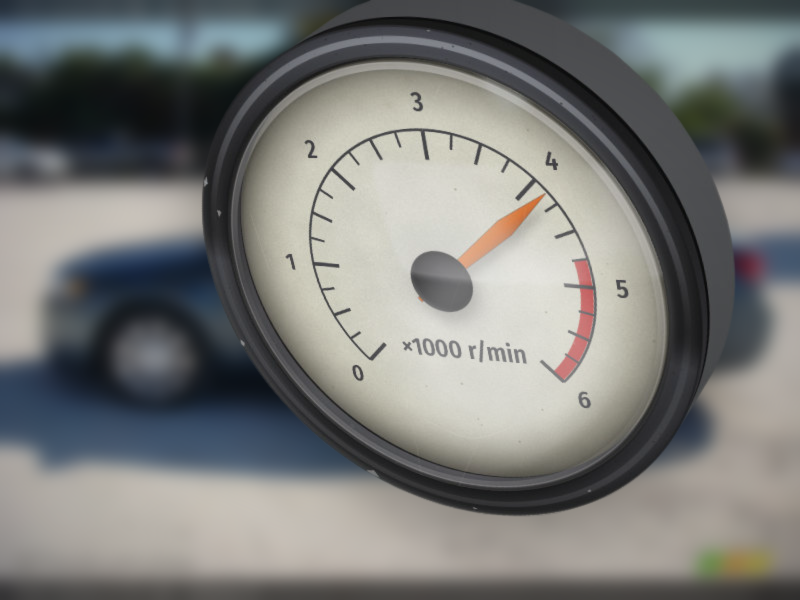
4125 rpm
